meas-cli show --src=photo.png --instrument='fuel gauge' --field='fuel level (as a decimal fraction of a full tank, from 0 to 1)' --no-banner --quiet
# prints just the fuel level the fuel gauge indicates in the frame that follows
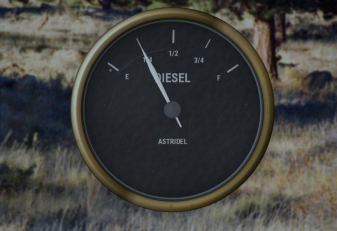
0.25
